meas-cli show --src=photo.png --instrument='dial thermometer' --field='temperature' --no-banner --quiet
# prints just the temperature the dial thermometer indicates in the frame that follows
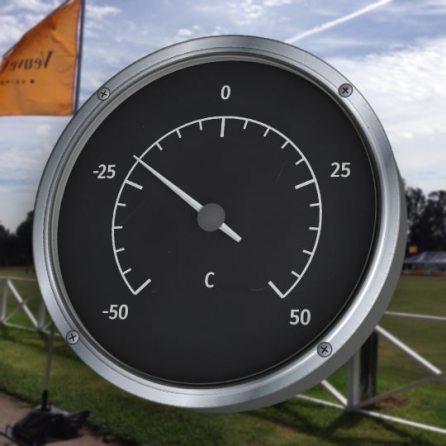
-20 °C
